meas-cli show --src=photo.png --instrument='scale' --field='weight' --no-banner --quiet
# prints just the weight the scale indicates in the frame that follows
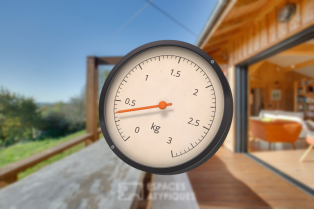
0.35 kg
